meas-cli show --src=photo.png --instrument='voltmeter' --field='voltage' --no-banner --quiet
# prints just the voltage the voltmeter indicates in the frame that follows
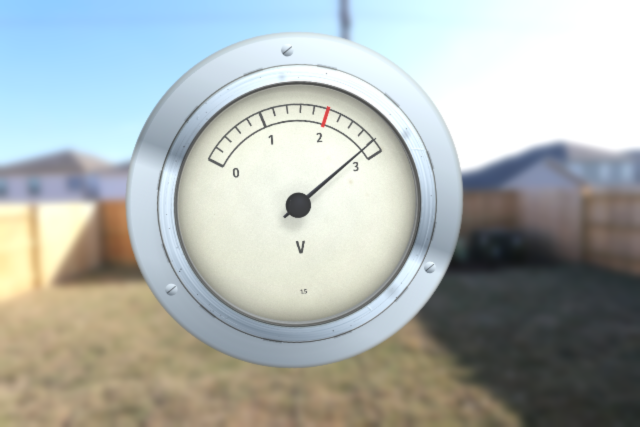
2.8 V
